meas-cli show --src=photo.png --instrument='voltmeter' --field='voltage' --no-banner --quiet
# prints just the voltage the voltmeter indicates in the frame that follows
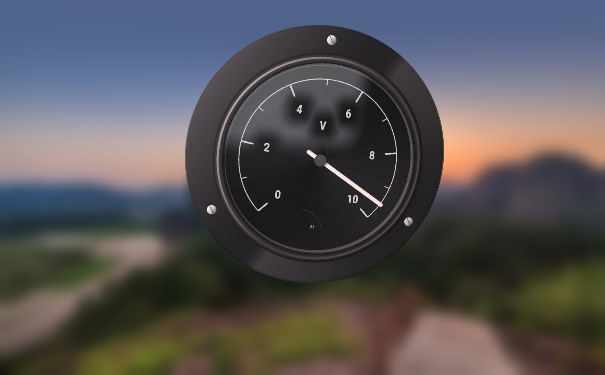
9.5 V
